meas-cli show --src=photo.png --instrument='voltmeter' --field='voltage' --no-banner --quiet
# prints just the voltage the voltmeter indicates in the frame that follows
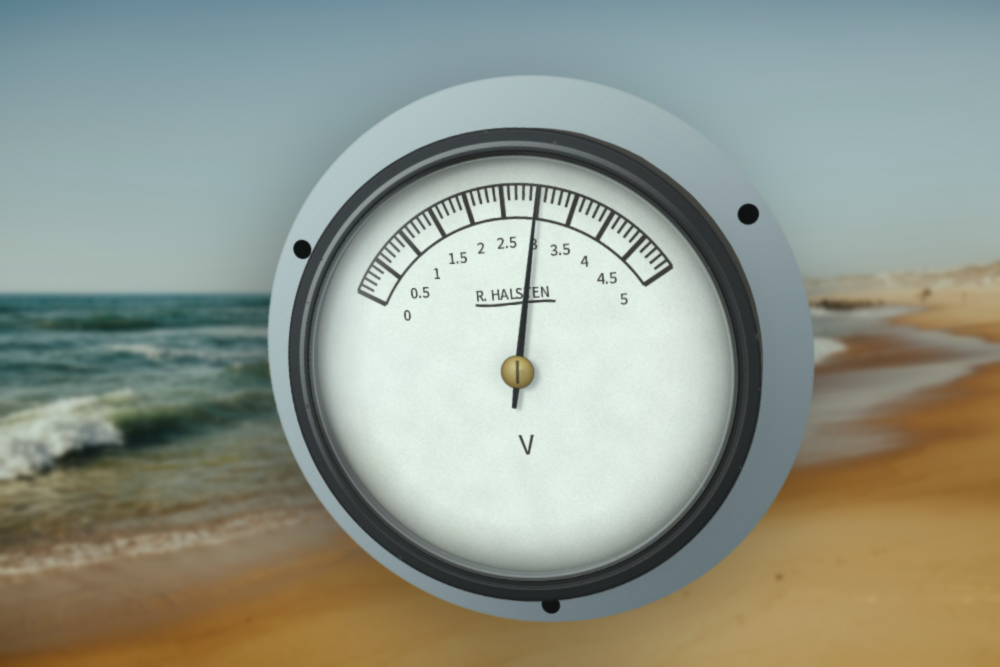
3 V
